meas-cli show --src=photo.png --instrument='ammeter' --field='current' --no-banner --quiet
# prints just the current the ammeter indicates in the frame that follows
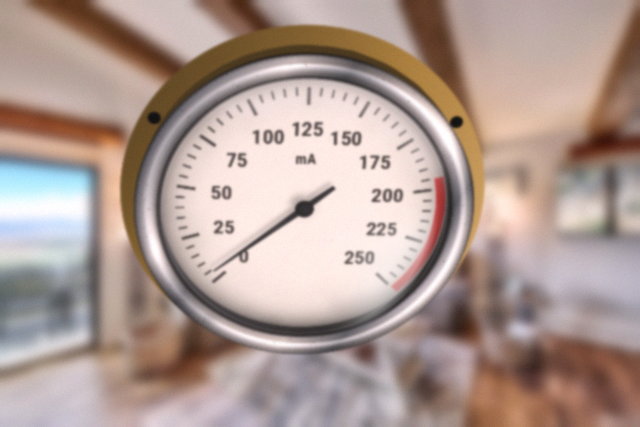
5 mA
